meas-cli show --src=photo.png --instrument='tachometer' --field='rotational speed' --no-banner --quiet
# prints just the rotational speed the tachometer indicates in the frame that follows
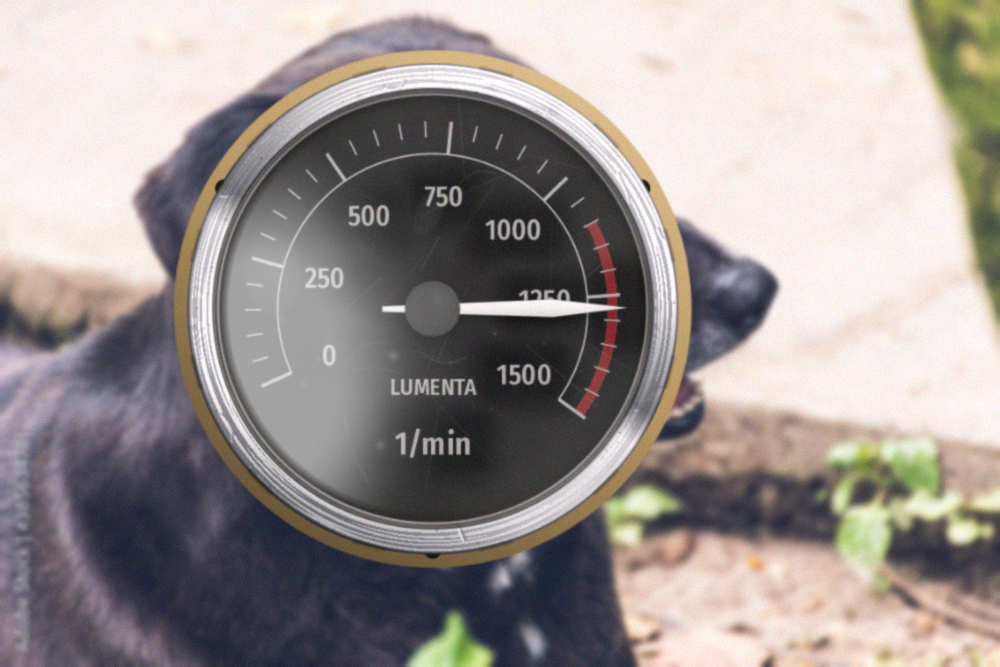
1275 rpm
